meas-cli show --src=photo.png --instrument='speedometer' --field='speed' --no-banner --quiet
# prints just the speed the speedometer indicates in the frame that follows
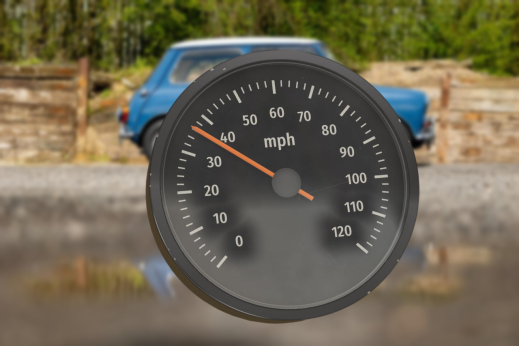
36 mph
